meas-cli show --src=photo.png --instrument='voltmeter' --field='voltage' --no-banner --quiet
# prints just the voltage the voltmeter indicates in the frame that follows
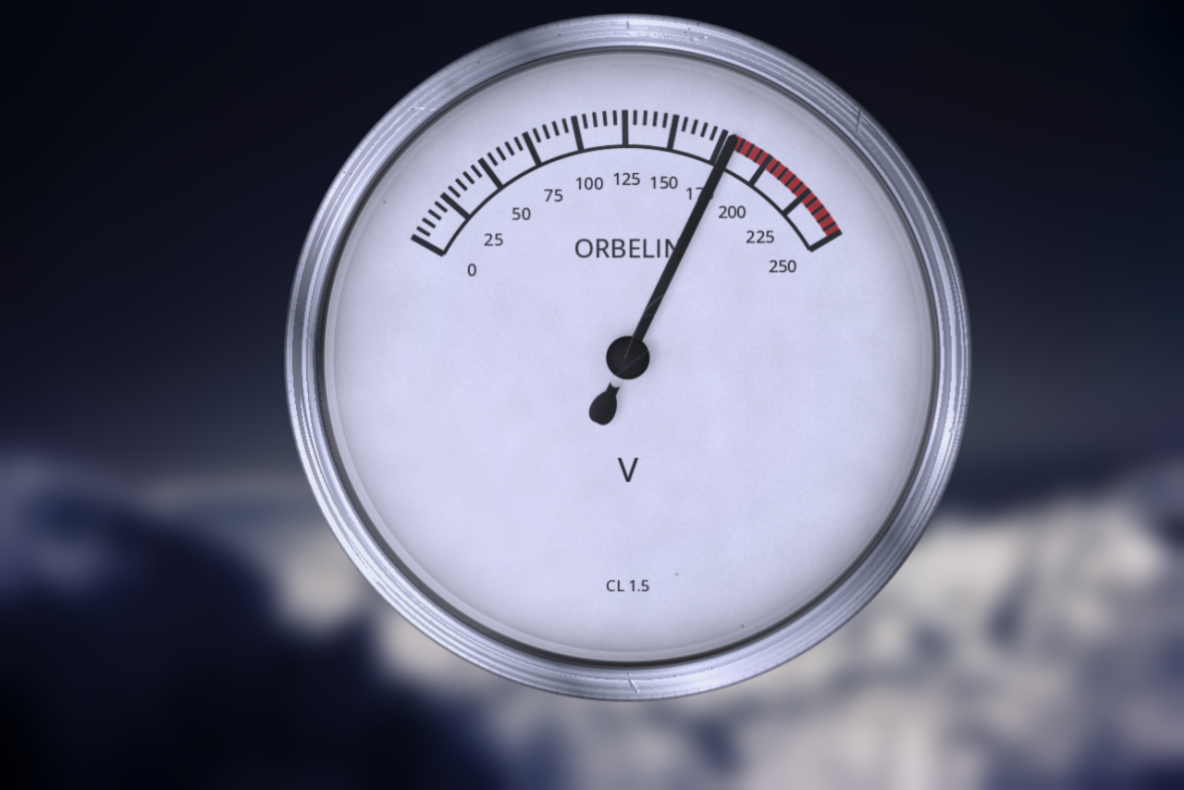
180 V
